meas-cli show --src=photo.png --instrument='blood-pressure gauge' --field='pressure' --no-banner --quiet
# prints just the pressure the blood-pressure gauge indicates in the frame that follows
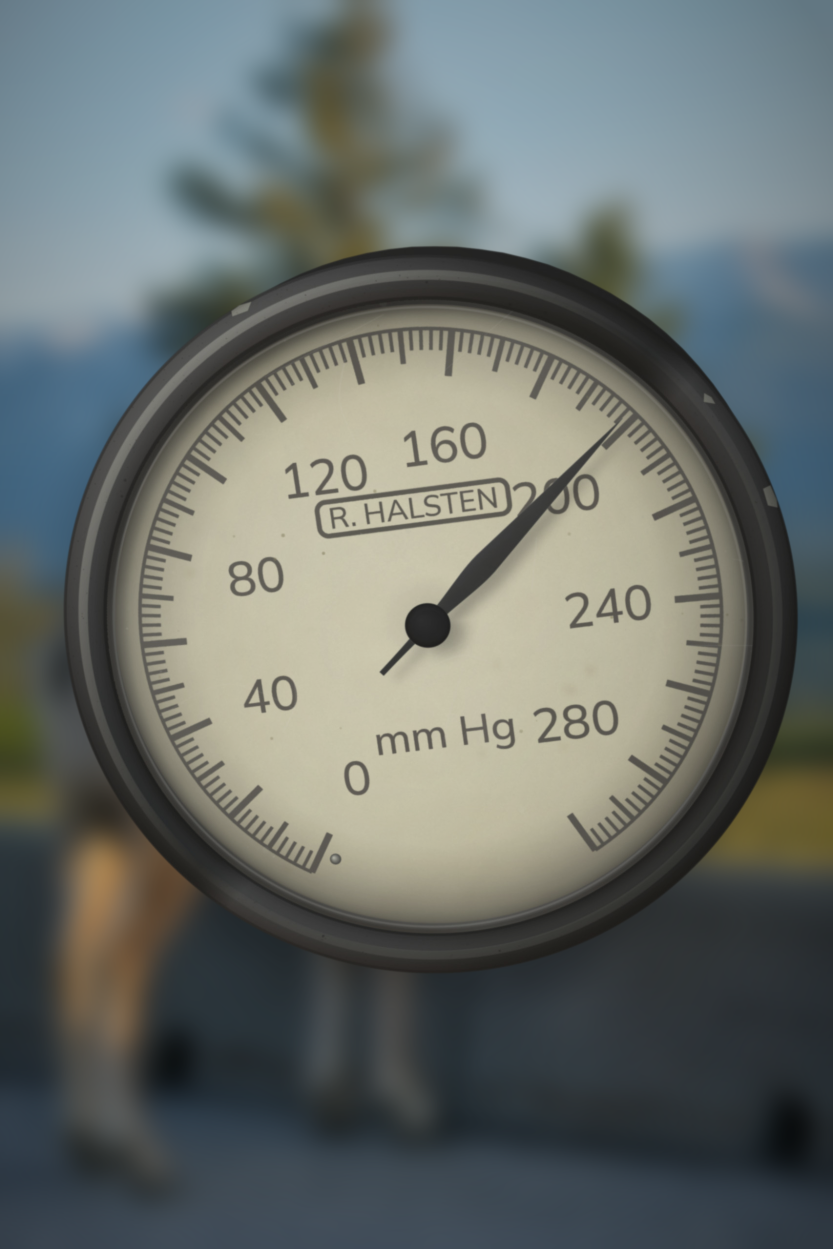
198 mmHg
